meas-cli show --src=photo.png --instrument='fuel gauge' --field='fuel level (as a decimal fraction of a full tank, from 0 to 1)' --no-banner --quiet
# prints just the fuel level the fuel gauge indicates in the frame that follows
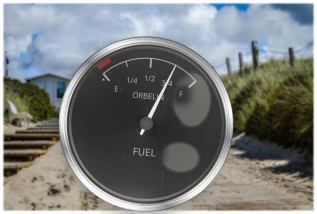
0.75
